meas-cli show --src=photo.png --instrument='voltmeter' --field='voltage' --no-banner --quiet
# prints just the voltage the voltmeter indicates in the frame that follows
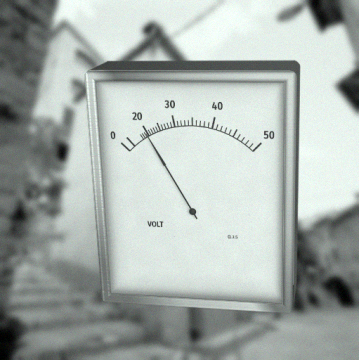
20 V
